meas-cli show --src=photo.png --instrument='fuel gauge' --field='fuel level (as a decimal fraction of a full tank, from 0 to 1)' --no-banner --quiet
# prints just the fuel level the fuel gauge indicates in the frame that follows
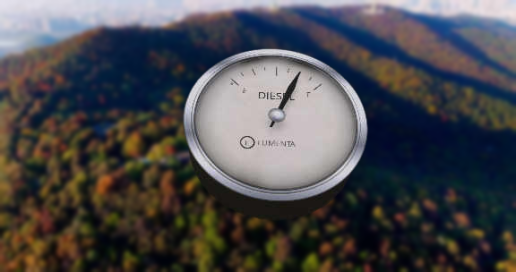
0.75
